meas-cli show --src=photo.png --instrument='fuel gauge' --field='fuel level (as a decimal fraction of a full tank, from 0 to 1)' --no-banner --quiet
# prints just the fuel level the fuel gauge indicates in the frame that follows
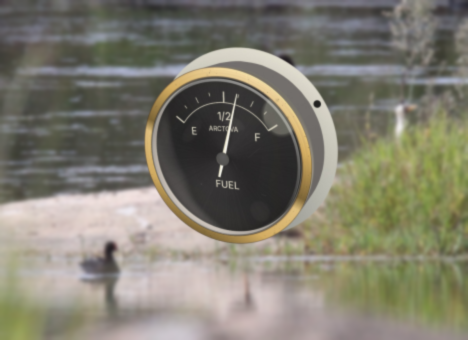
0.625
